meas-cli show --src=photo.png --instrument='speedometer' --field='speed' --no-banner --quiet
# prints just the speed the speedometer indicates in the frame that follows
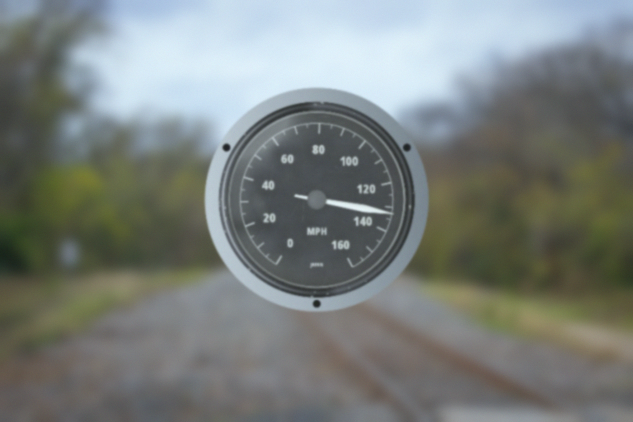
132.5 mph
